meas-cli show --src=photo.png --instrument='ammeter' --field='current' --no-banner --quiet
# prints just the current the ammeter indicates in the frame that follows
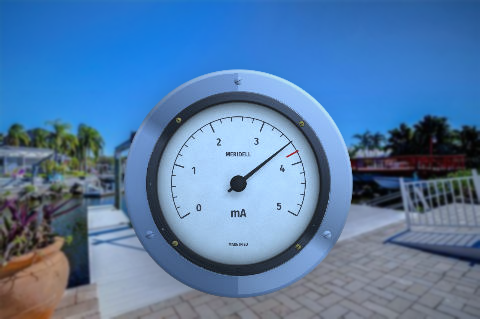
3.6 mA
